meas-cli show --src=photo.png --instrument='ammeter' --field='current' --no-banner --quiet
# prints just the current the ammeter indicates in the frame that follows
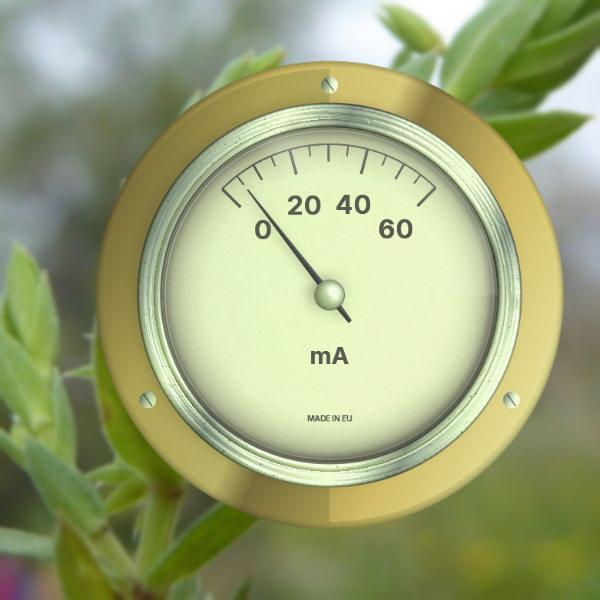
5 mA
